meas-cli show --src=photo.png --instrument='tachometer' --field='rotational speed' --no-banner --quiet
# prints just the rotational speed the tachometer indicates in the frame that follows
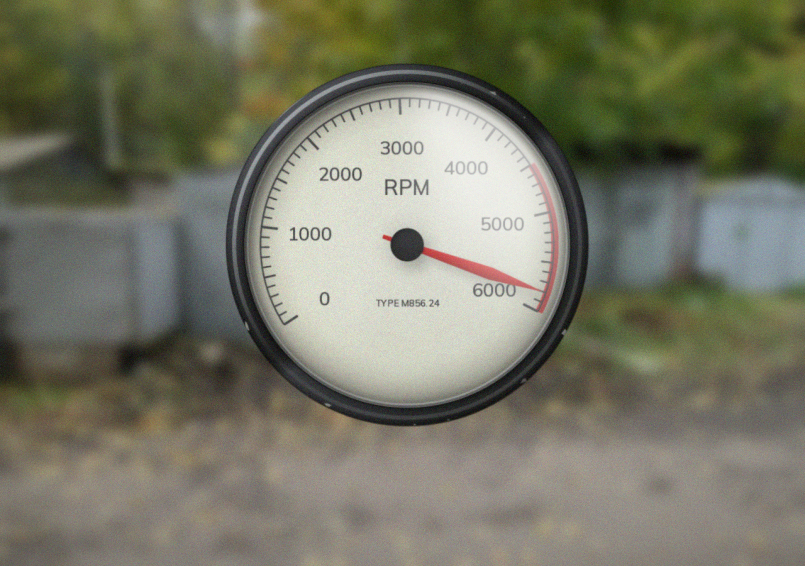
5800 rpm
